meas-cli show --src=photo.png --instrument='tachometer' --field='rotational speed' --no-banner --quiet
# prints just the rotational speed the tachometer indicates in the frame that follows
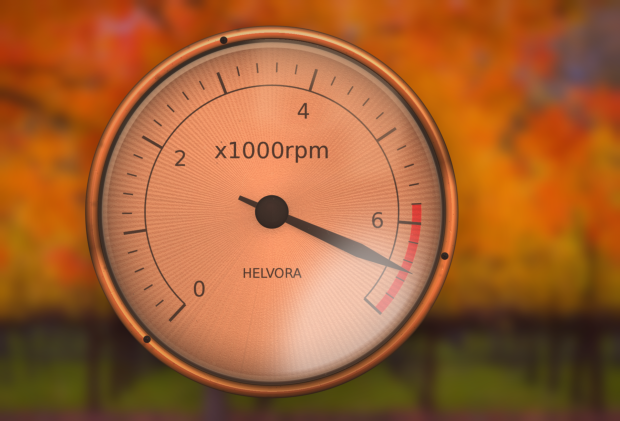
6500 rpm
